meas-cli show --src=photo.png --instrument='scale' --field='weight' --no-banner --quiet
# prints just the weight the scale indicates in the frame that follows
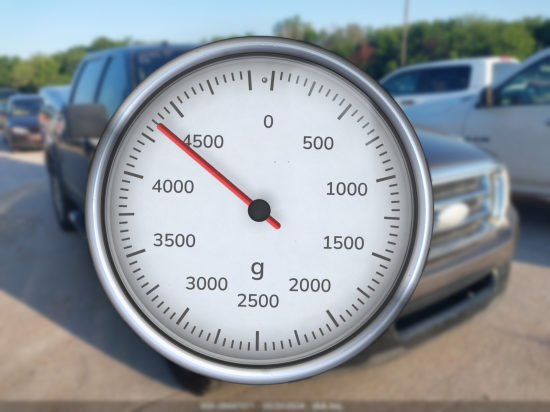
4350 g
